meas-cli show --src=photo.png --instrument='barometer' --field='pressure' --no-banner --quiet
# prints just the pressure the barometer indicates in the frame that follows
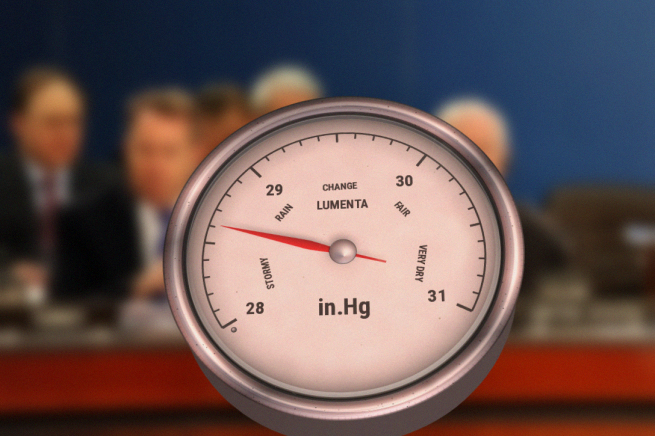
28.6 inHg
